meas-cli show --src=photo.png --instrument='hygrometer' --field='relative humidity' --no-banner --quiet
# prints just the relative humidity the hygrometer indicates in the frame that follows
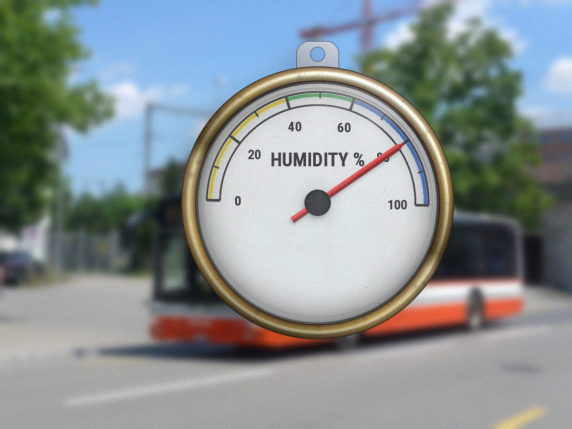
80 %
